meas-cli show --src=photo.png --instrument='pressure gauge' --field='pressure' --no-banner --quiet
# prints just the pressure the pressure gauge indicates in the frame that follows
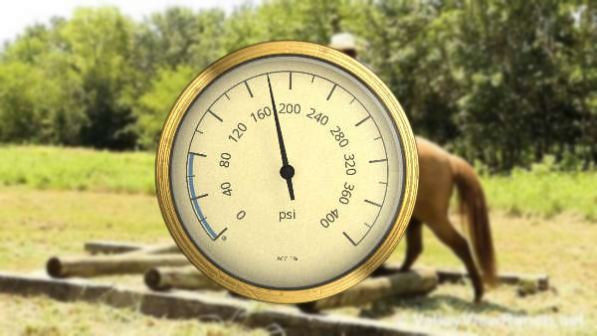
180 psi
